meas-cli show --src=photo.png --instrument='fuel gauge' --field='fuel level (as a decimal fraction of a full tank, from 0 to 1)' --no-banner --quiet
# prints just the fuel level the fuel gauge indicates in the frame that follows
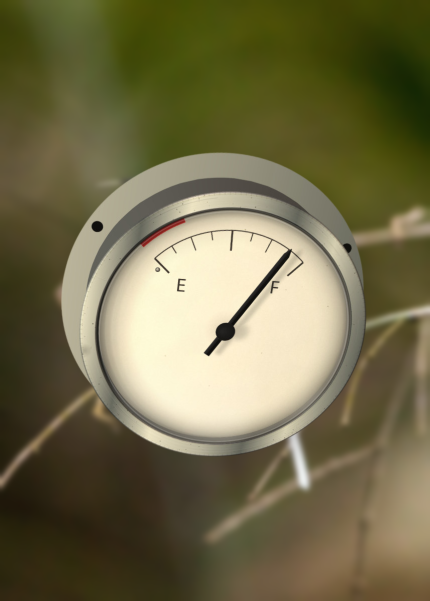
0.875
